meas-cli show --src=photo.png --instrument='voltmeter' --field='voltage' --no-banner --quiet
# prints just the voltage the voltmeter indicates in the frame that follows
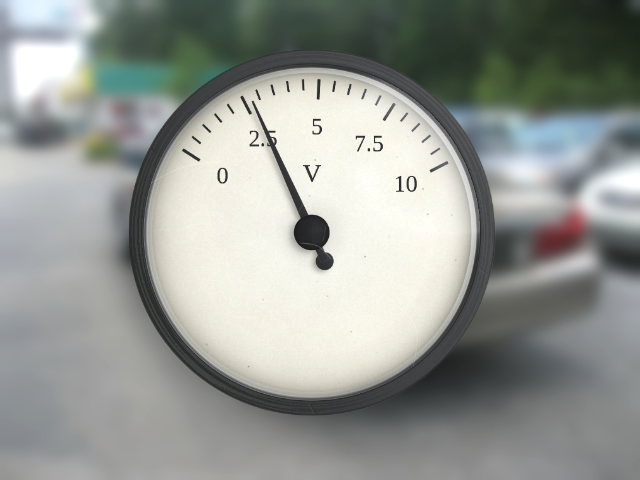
2.75 V
